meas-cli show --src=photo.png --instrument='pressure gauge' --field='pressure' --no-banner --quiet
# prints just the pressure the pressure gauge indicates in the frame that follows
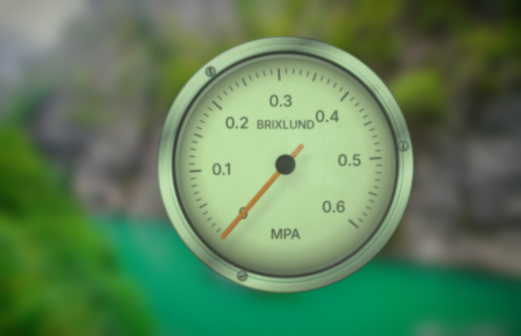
0 MPa
